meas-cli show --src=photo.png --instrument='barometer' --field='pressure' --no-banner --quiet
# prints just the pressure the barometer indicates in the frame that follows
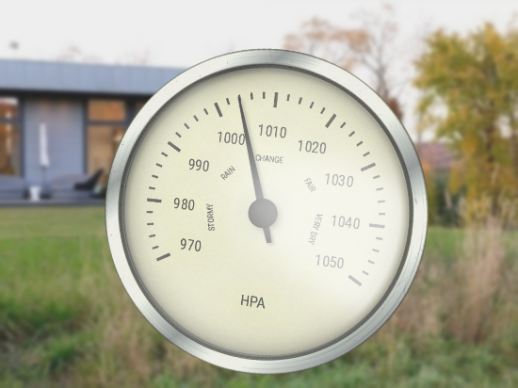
1004 hPa
